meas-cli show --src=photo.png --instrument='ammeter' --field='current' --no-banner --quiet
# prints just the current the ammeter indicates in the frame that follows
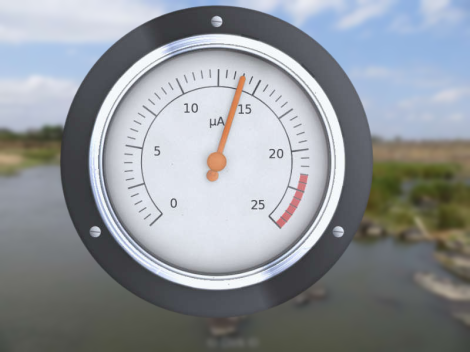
14 µA
